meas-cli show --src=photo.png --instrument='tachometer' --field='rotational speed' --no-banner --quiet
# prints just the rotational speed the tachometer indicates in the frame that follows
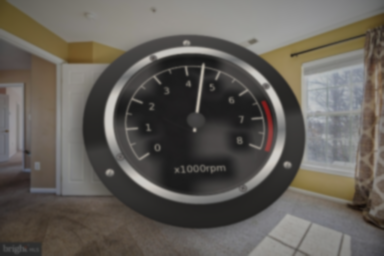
4500 rpm
